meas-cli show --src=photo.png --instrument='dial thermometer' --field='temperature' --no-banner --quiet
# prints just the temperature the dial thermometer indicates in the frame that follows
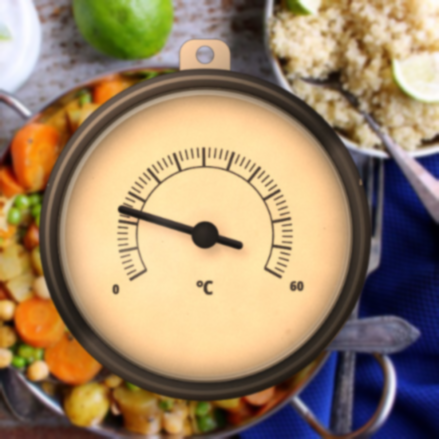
12 °C
